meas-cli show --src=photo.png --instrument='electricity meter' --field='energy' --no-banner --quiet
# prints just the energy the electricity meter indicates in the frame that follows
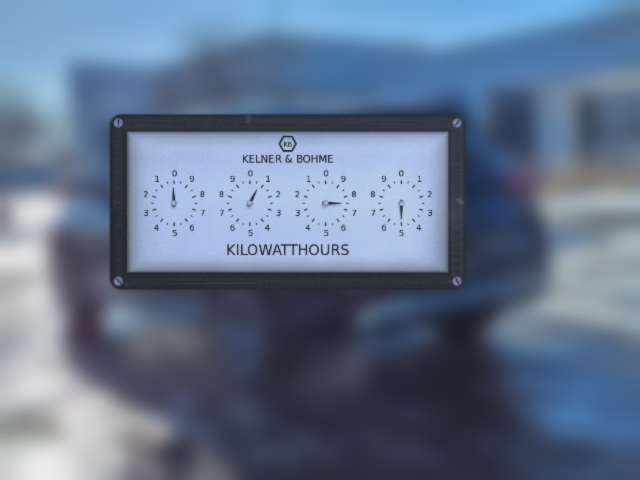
75 kWh
